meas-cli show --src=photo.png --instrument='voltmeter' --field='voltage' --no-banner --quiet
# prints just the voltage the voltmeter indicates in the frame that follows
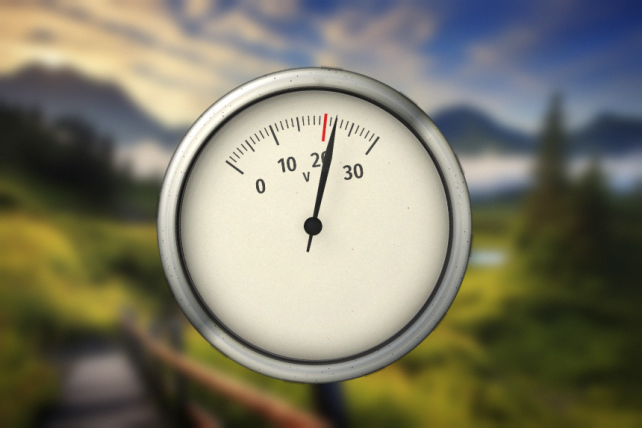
22 V
